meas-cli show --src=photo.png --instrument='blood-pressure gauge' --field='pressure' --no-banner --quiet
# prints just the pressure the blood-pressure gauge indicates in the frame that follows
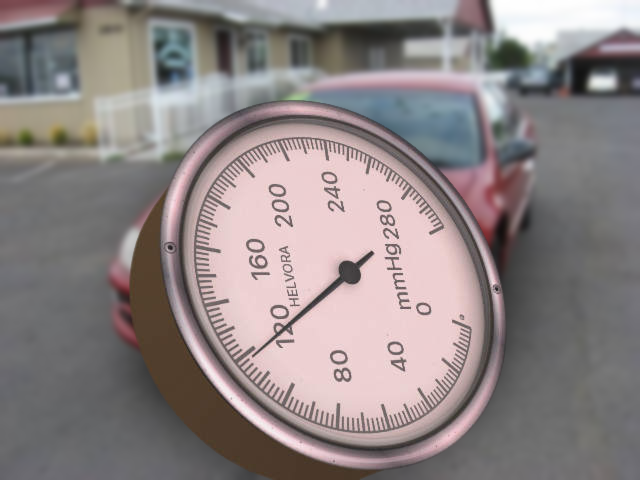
118 mmHg
